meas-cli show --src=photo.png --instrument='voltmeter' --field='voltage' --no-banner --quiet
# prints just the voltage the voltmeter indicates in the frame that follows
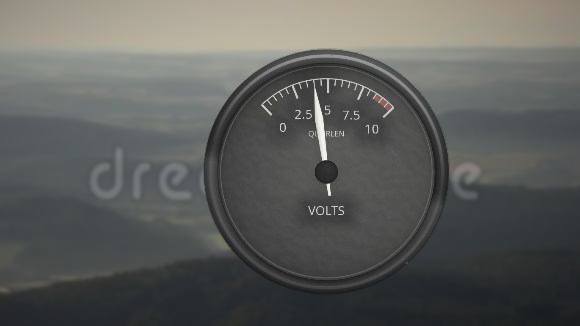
4 V
